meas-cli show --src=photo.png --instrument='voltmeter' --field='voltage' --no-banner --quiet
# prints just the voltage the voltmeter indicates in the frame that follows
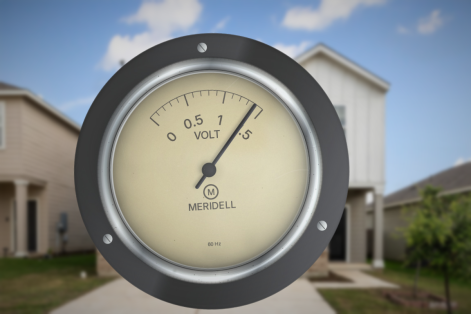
1.4 V
